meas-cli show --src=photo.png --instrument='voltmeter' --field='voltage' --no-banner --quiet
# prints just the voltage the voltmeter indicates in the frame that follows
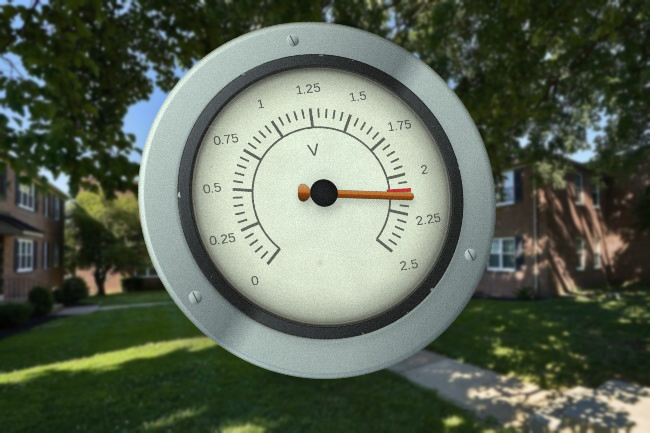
2.15 V
